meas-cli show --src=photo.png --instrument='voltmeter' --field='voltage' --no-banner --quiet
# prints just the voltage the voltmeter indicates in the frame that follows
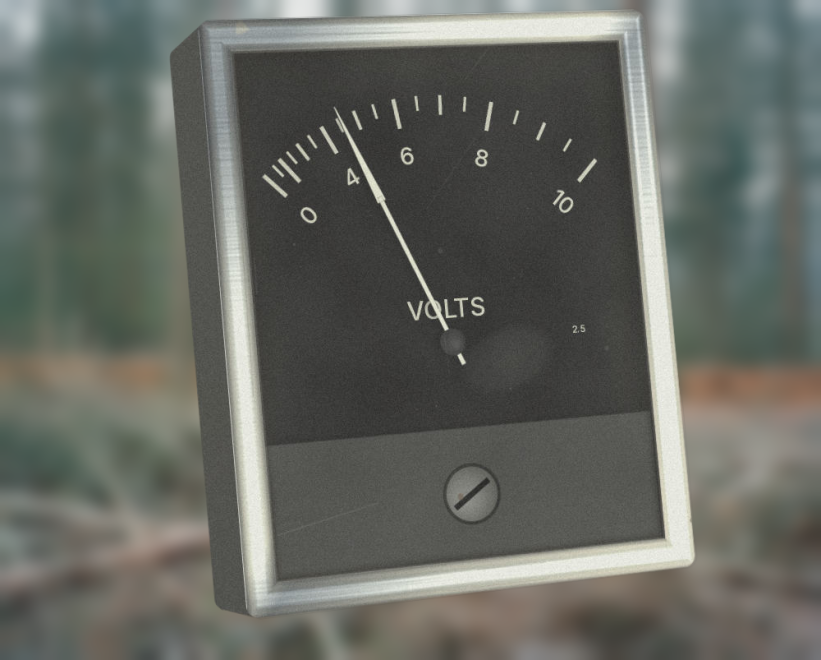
4.5 V
